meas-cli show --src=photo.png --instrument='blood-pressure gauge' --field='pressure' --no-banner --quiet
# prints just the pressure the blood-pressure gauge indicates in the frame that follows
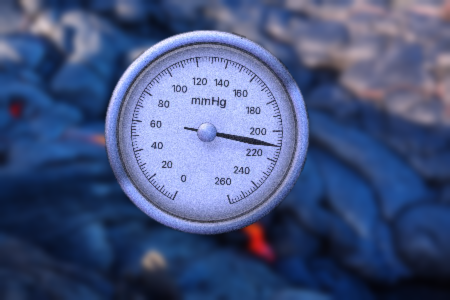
210 mmHg
